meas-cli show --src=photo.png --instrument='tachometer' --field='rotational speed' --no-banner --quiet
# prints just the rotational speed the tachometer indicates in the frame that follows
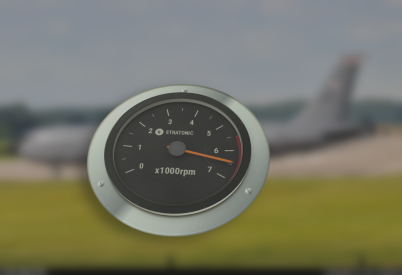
6500 rpm
